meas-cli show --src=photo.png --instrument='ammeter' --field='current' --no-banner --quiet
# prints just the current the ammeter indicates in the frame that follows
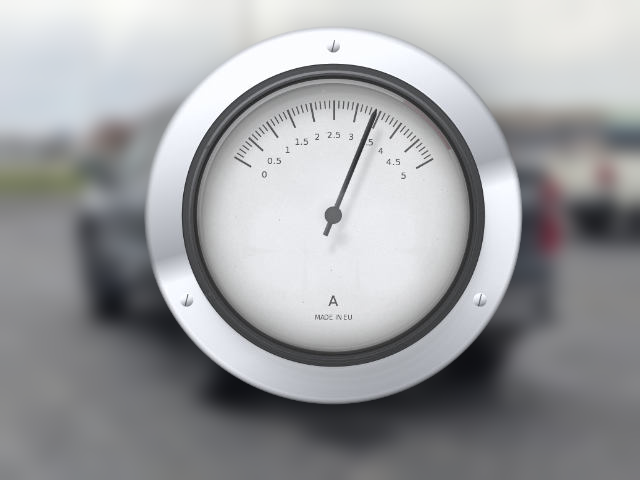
3.4 A
